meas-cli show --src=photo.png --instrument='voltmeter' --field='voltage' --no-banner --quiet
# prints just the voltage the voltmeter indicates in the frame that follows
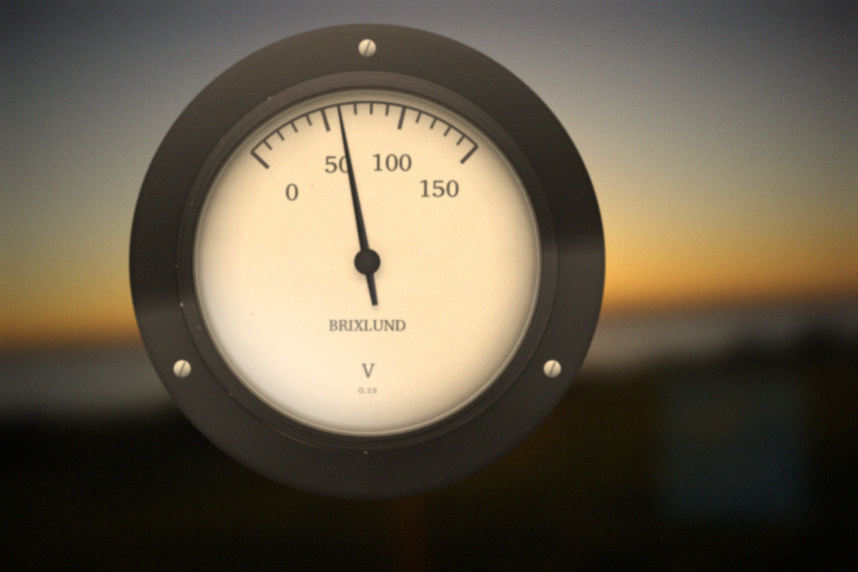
60 V
